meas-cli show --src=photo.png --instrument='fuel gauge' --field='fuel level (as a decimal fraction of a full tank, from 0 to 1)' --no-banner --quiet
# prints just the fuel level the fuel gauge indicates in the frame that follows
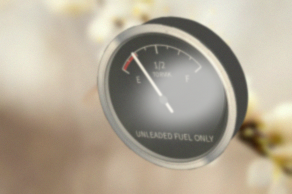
0.25
